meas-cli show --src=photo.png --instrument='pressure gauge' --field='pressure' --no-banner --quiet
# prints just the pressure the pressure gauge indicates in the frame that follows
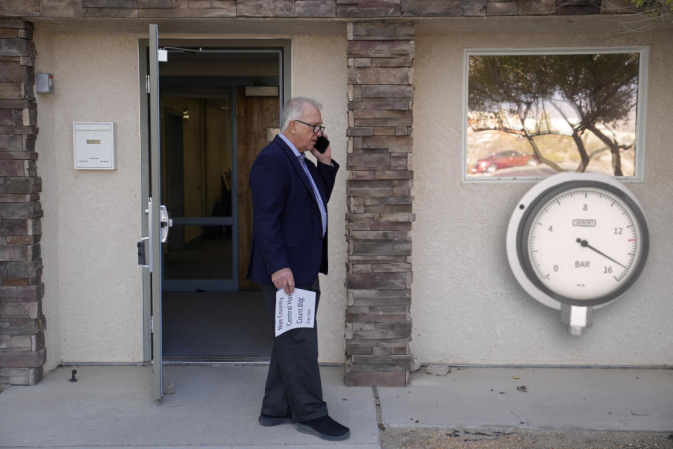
15 bar
